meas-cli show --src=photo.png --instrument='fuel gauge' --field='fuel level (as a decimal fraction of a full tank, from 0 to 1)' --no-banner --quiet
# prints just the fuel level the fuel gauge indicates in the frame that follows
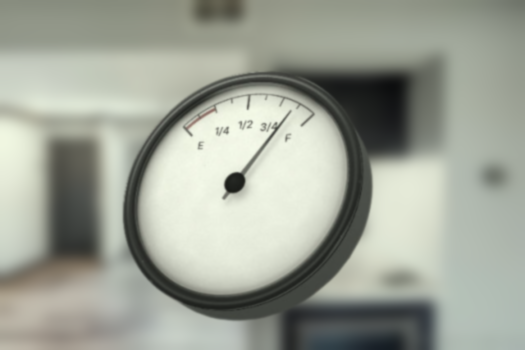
0.875
